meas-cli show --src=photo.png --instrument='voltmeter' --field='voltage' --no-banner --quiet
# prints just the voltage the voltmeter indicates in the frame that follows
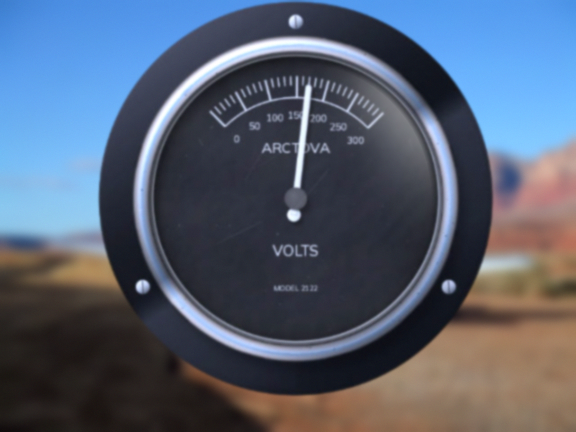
170 V
